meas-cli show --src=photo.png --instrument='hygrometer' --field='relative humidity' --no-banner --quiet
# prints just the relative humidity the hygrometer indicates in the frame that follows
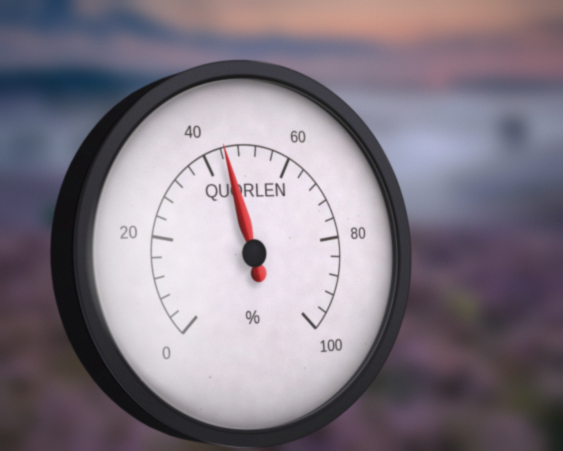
44 %
